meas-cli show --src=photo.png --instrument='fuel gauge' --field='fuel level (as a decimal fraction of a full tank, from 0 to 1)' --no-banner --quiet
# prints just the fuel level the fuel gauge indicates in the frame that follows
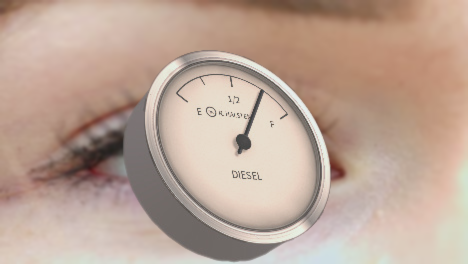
0.75
